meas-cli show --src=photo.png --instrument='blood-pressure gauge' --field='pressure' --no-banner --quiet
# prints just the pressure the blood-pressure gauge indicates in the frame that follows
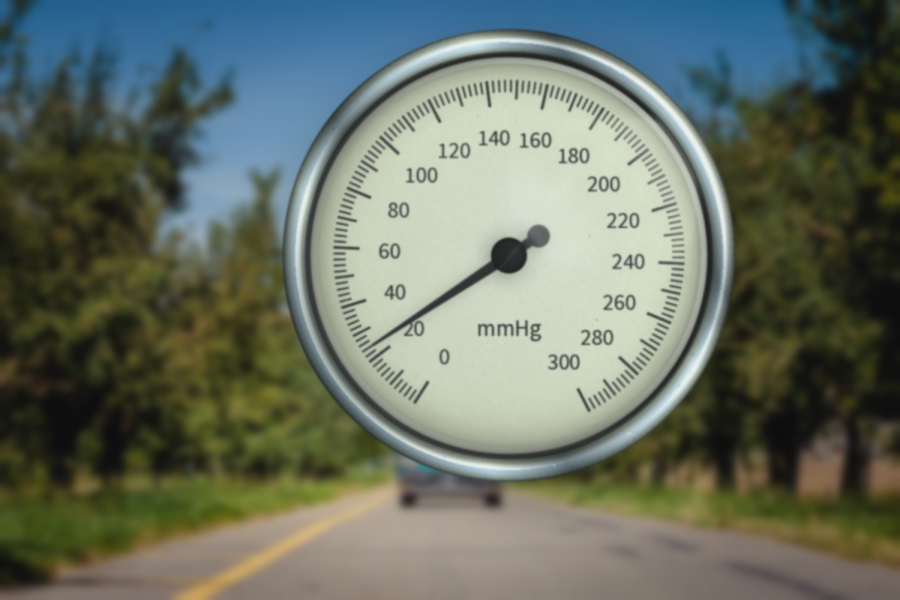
24 mmHg
